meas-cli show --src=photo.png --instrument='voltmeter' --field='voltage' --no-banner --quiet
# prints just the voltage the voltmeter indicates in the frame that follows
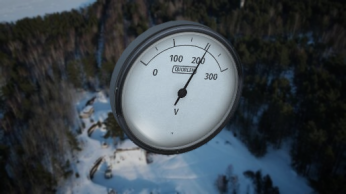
200 V
